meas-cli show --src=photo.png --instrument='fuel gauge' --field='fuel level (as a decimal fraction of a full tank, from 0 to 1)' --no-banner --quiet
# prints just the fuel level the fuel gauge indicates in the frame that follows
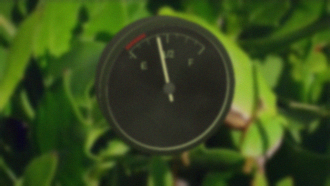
0.375
